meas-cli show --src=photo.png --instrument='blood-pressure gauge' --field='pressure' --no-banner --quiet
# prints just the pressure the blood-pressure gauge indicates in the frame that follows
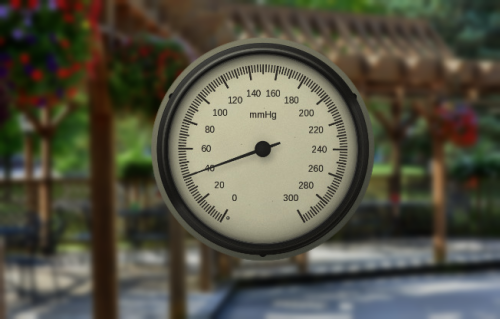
40 mmHg
